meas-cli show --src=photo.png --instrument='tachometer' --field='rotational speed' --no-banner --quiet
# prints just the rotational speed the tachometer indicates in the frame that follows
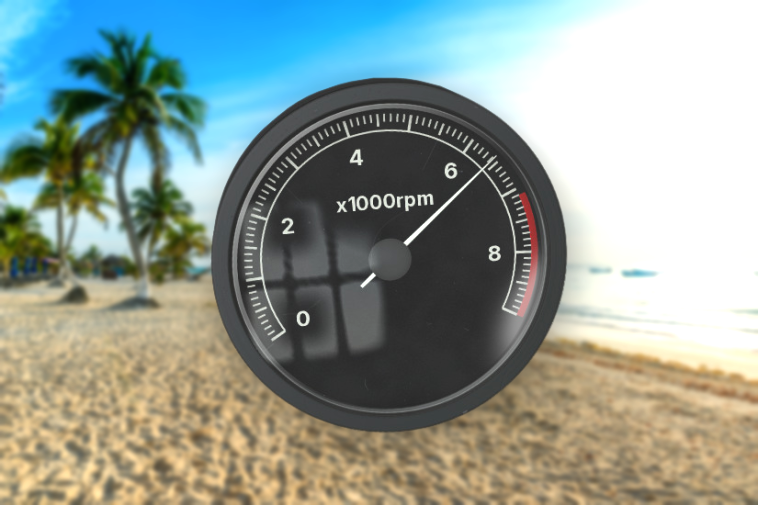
6400 rpm
